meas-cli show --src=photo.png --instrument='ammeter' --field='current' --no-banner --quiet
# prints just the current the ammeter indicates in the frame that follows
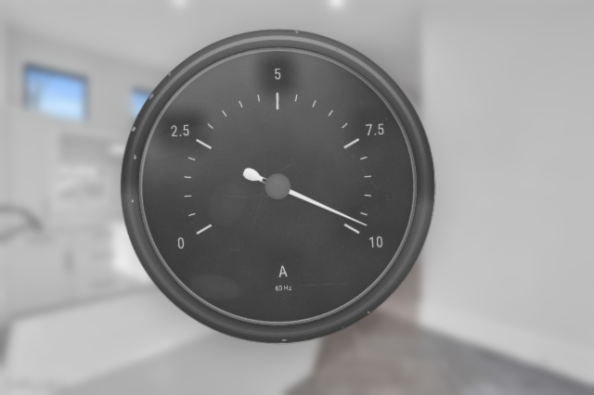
9.75 A
